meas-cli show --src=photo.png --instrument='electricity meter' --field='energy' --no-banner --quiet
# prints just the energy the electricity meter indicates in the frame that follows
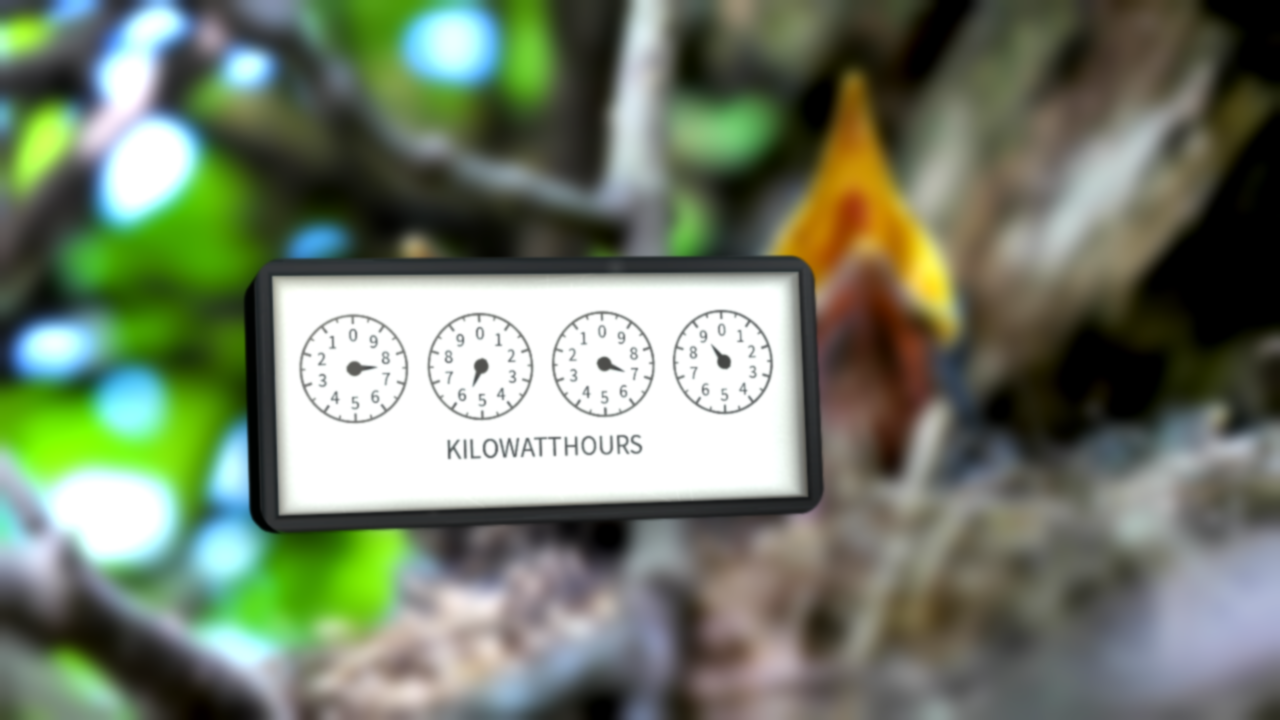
7569 kWh
